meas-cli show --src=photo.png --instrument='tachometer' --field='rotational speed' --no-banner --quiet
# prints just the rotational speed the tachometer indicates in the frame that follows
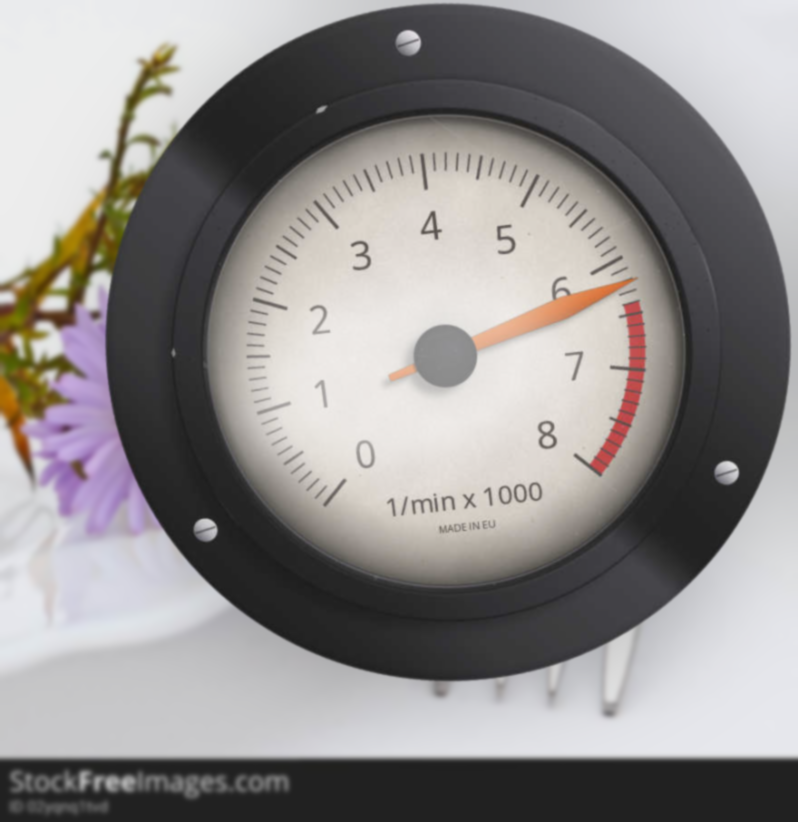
6200 rpm
